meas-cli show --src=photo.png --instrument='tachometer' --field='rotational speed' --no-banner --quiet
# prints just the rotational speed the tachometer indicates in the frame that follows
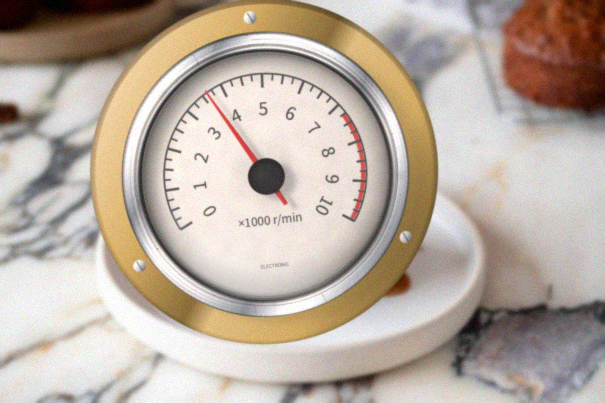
3625 rpm
